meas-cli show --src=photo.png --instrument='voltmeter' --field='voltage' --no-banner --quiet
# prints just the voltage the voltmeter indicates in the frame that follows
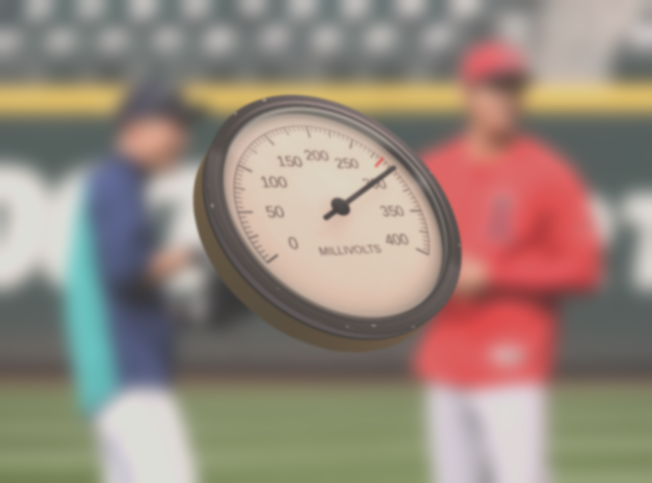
300 mV
